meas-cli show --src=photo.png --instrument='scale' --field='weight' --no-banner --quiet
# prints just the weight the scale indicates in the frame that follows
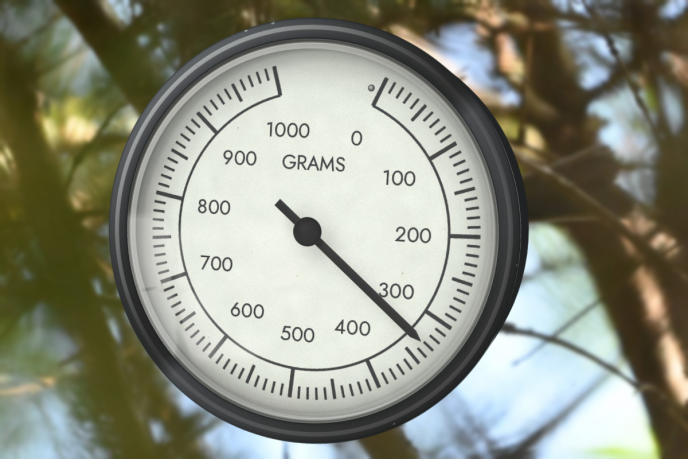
330 g
